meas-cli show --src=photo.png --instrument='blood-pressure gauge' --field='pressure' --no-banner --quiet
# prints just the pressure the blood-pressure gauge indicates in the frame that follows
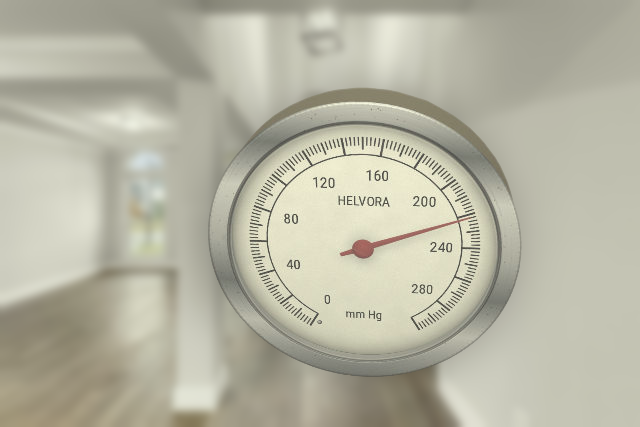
220 mmHg
